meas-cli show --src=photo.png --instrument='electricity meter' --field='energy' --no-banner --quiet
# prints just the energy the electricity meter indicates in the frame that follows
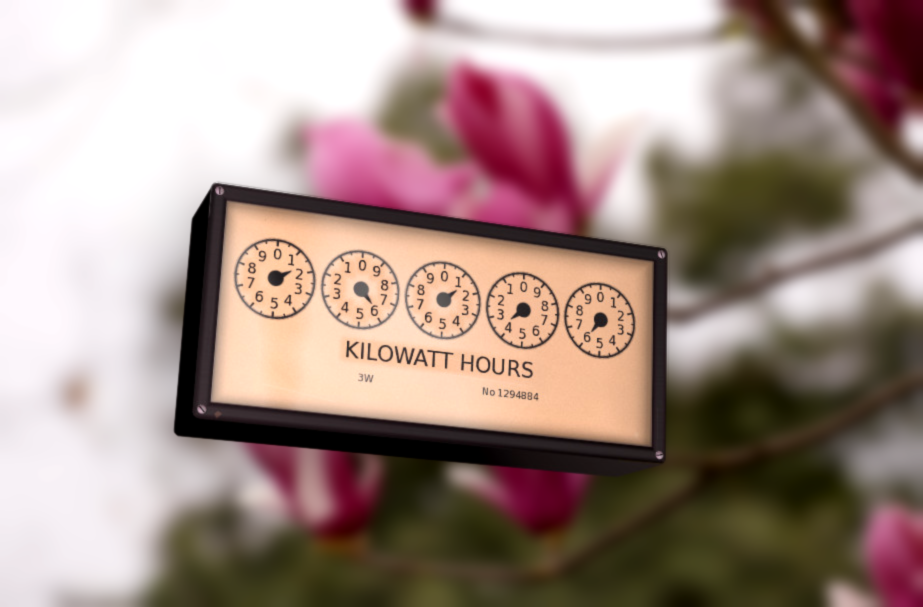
16136 kWh
